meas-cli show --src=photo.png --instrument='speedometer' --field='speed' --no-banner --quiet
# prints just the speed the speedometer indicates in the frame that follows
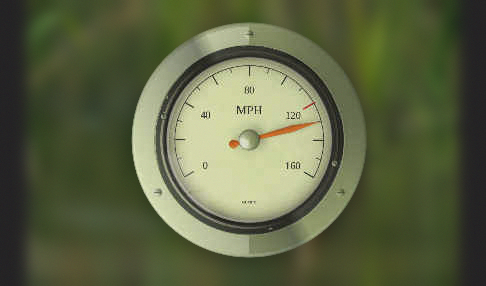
130 mph
